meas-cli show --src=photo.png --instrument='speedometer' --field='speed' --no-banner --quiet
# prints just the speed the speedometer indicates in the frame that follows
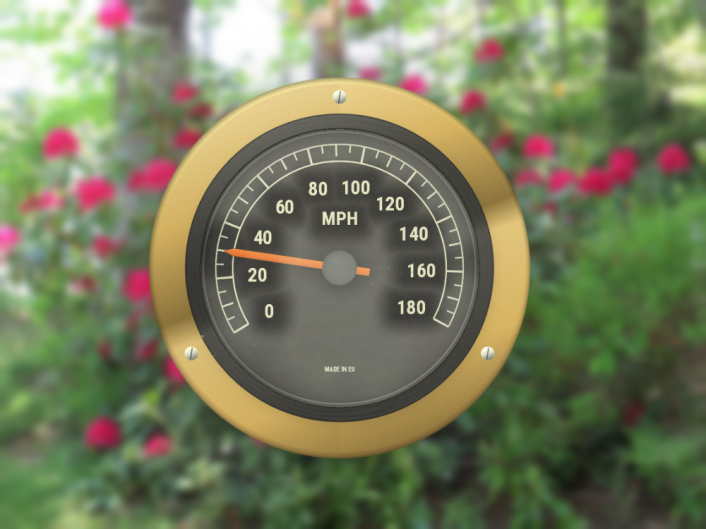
30 mph
